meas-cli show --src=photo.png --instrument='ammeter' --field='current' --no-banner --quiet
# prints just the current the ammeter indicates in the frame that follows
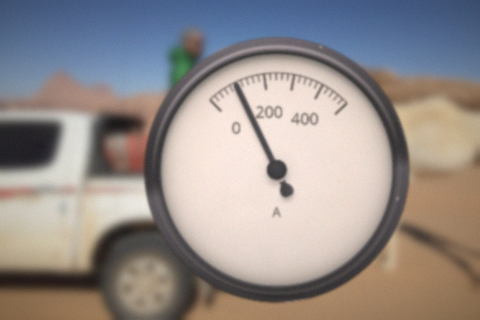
100 A
